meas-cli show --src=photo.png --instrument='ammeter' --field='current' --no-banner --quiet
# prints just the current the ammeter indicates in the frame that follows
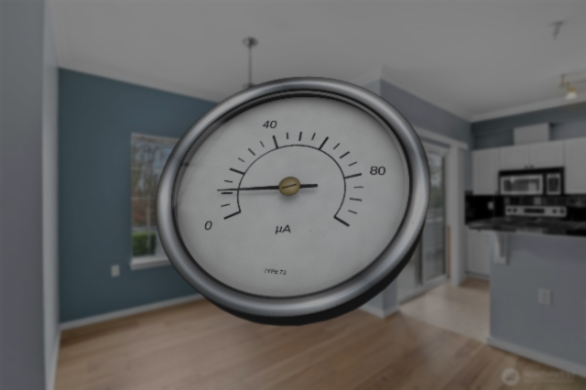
10 µA
